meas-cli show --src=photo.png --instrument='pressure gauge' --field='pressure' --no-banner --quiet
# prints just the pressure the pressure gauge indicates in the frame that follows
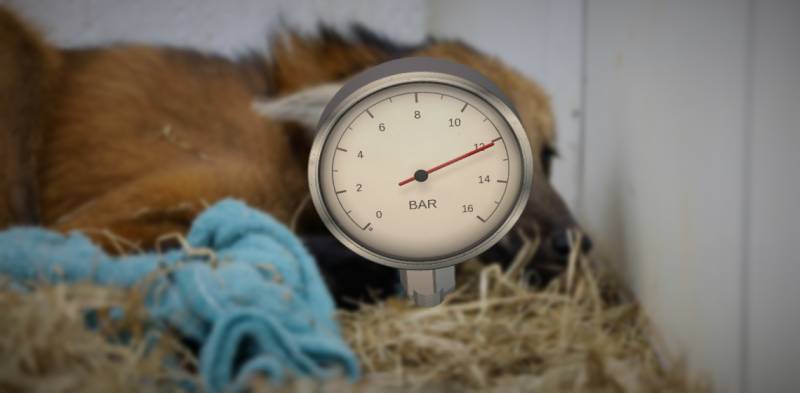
12 bar
